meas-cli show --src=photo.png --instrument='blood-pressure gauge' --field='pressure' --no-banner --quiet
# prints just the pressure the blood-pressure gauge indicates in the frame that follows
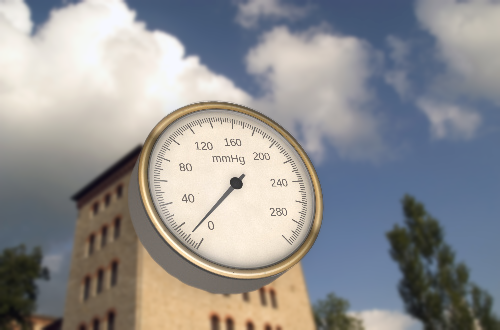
10 mmHg
